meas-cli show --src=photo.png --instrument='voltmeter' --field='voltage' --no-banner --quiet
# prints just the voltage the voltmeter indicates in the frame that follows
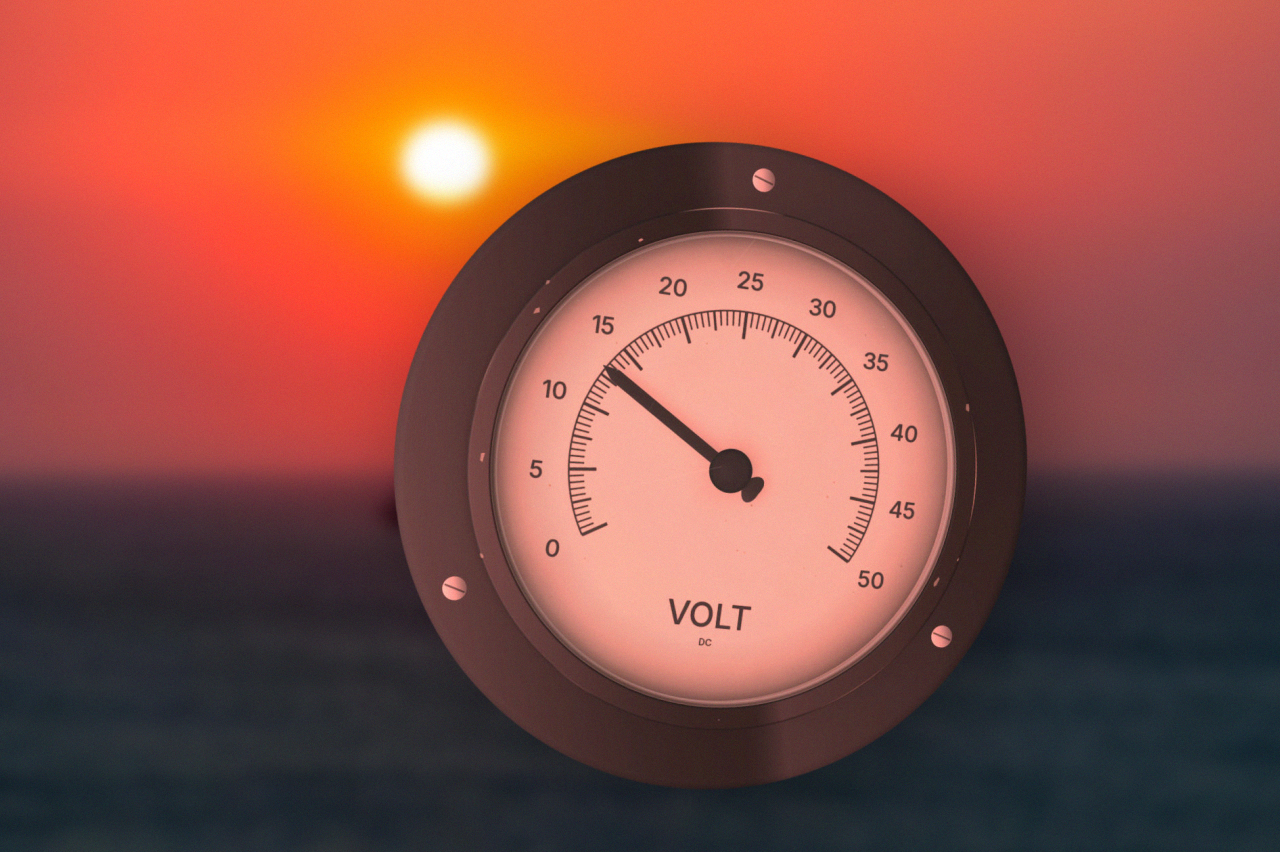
13 V
